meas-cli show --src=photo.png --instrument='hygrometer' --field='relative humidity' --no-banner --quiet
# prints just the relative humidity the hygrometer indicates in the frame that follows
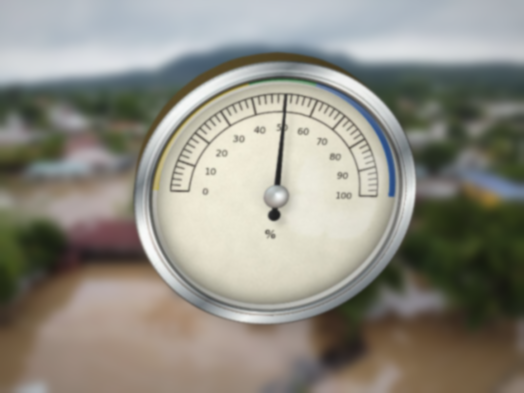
50 %
